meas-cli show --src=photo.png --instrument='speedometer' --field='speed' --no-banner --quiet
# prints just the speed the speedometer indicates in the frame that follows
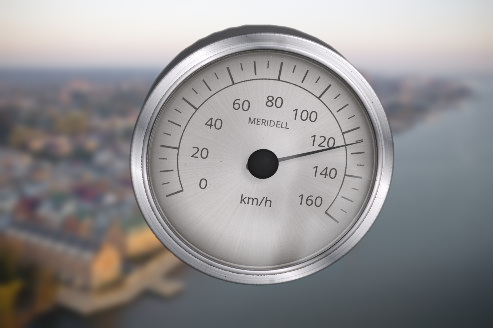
125 km/h
